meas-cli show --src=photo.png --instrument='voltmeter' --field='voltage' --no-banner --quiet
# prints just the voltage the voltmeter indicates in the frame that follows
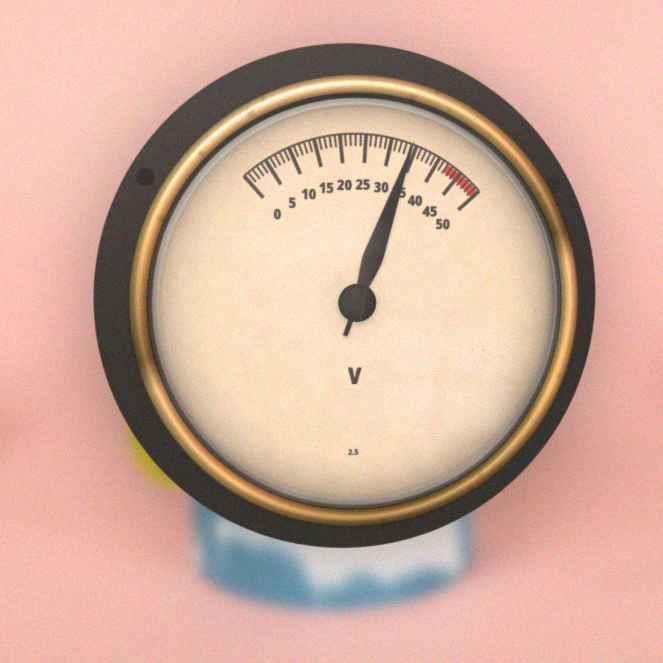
34 V
